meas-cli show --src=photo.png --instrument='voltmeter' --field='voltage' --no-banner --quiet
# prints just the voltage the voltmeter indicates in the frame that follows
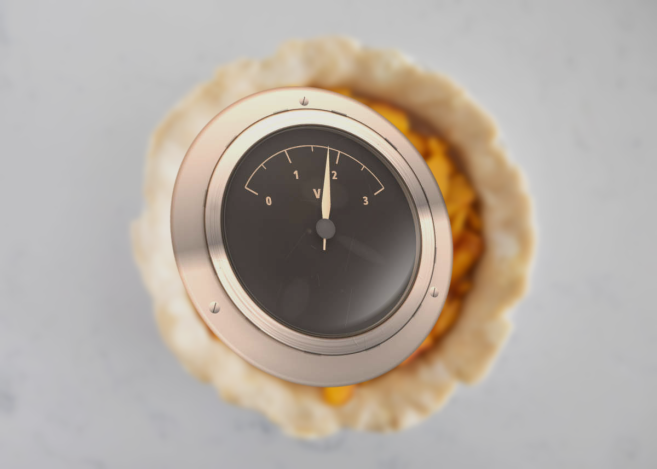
1.75 V
